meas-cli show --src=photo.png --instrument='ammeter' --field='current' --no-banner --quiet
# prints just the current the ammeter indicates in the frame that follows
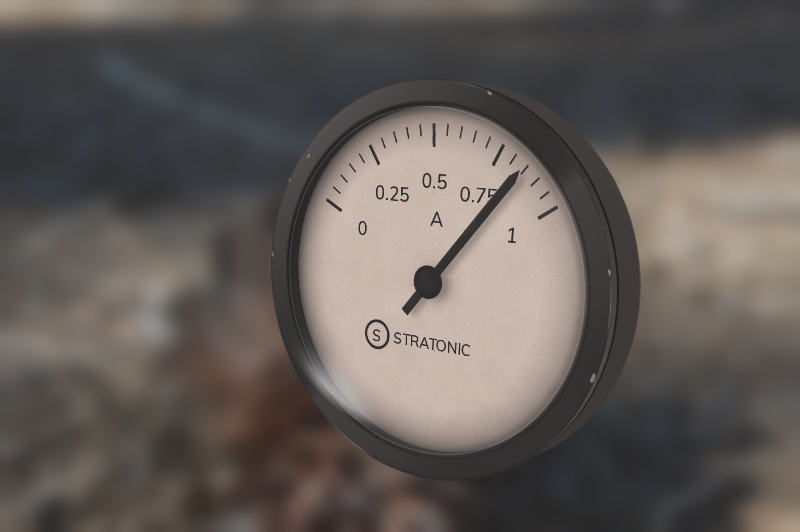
0.85 A
